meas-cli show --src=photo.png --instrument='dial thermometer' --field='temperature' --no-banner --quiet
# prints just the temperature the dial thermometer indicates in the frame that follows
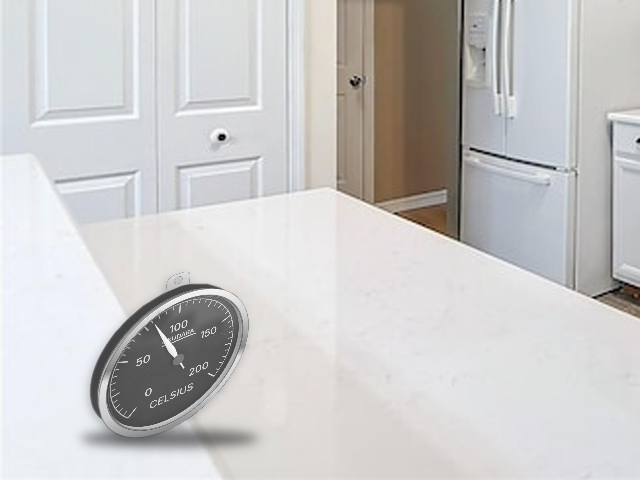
80 °C
